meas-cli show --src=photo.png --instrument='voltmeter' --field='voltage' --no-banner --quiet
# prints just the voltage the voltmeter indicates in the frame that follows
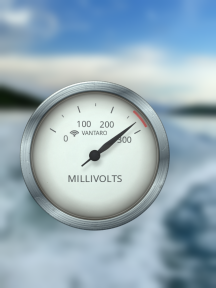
275 mV
